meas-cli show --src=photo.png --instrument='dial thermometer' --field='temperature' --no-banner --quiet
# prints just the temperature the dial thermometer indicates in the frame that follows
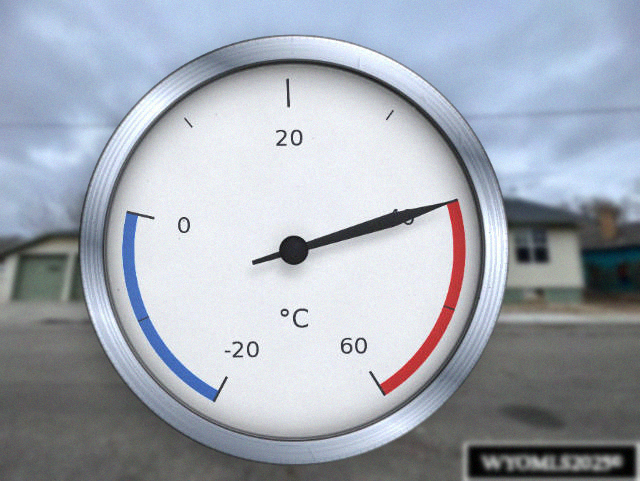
40 °C
